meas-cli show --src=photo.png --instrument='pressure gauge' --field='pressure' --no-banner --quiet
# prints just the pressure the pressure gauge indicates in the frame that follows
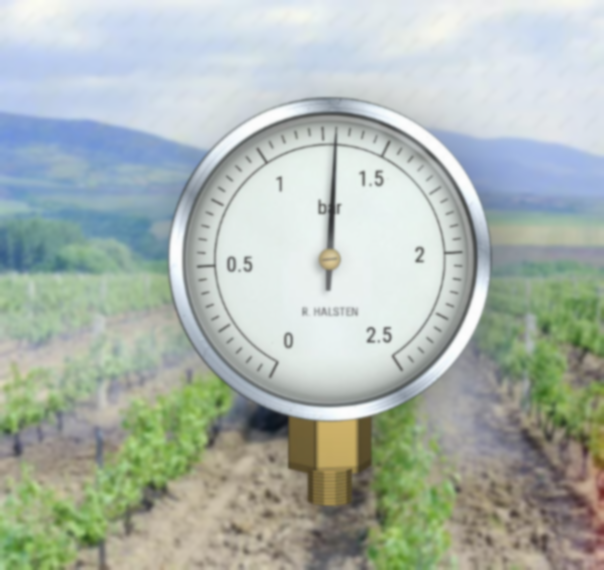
1.3 bar
